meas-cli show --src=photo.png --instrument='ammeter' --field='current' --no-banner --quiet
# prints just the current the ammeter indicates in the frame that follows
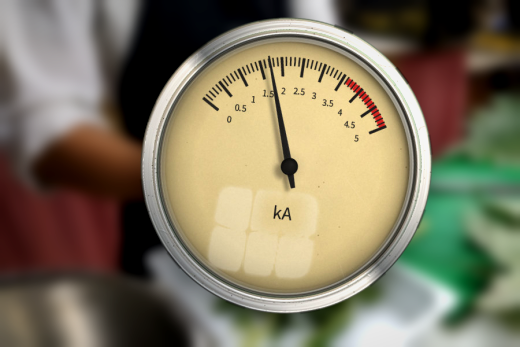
1.7 kA
